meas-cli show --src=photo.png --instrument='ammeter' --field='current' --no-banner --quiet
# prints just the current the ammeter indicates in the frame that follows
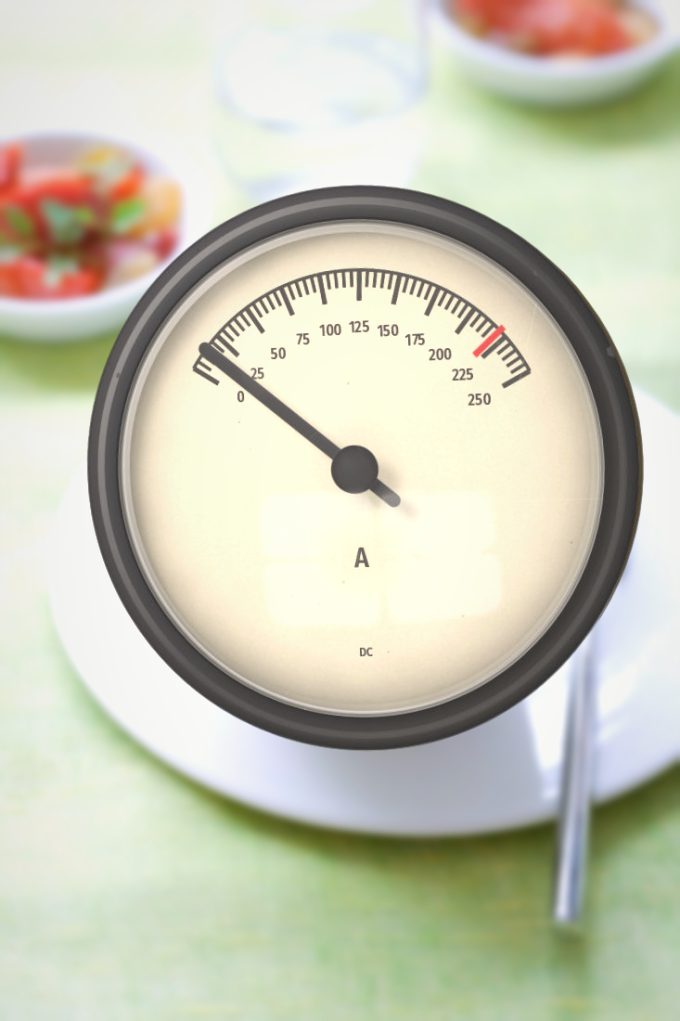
15 A
